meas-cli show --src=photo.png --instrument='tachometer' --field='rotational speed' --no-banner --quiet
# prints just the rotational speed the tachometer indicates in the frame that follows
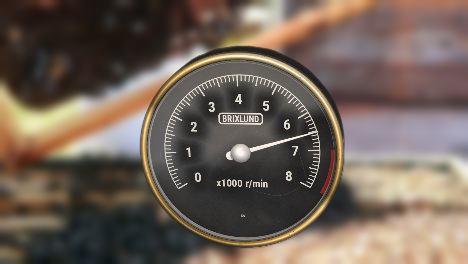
6500 rpm
